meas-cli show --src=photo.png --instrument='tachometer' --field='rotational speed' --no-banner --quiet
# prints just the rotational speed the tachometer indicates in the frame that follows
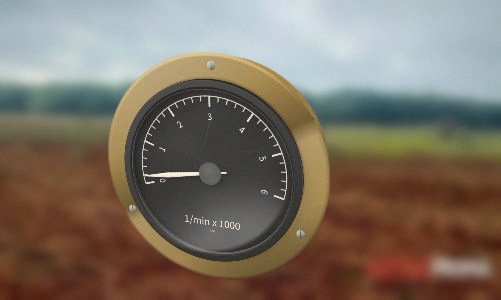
200 rpm
